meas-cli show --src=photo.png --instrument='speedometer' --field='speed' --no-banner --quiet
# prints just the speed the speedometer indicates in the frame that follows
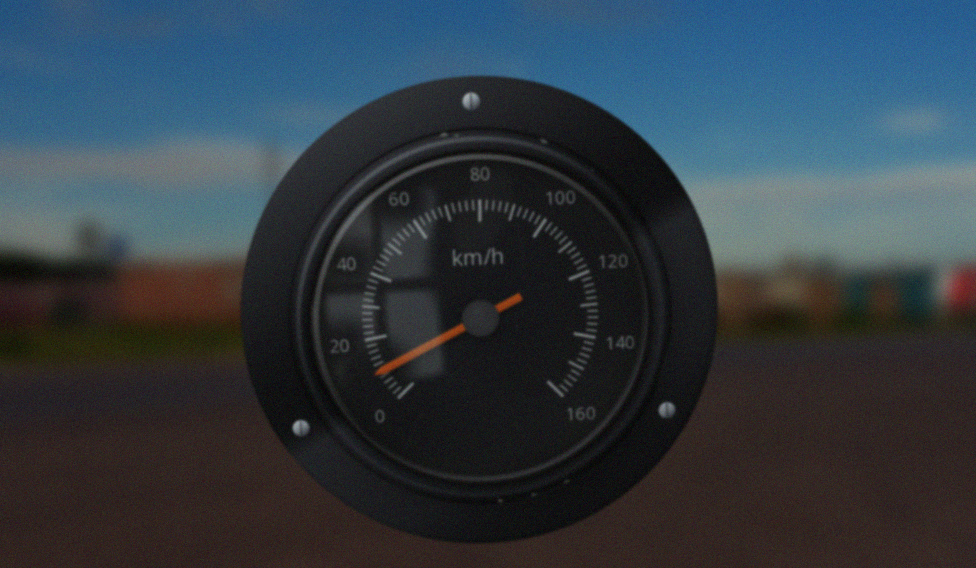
10 km/h
